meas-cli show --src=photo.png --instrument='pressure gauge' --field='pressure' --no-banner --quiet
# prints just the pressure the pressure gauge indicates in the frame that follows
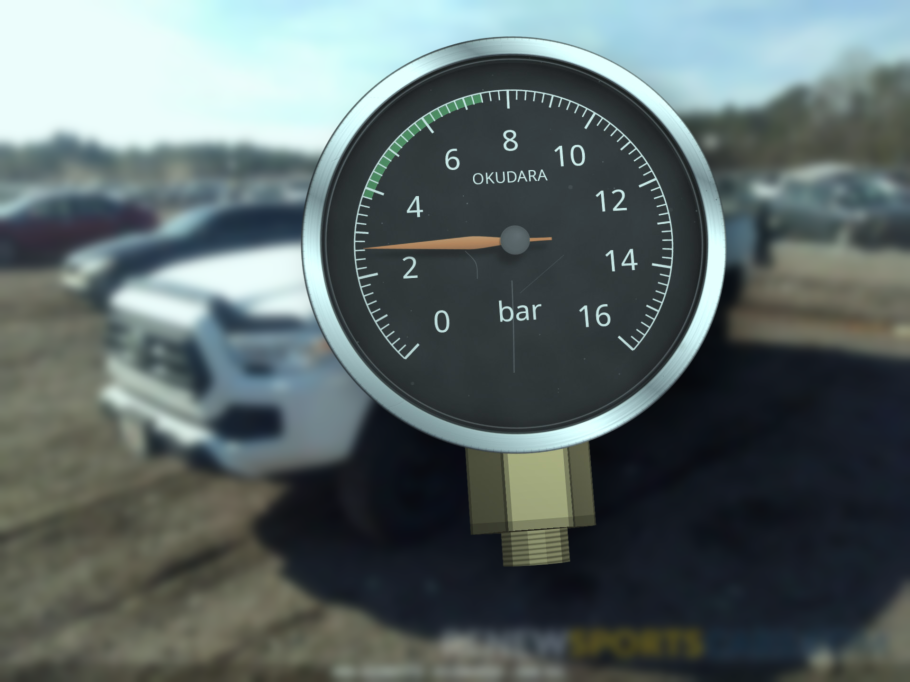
2.6 bar
